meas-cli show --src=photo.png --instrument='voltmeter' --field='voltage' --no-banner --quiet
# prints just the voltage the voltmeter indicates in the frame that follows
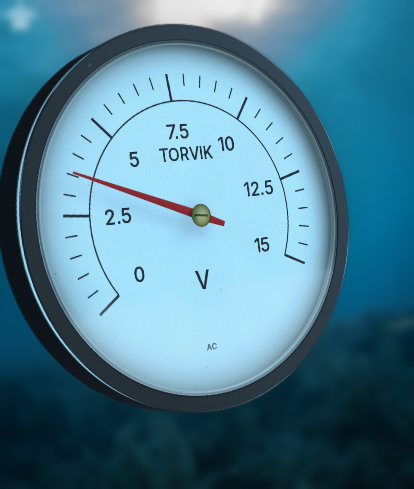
3.5 V
